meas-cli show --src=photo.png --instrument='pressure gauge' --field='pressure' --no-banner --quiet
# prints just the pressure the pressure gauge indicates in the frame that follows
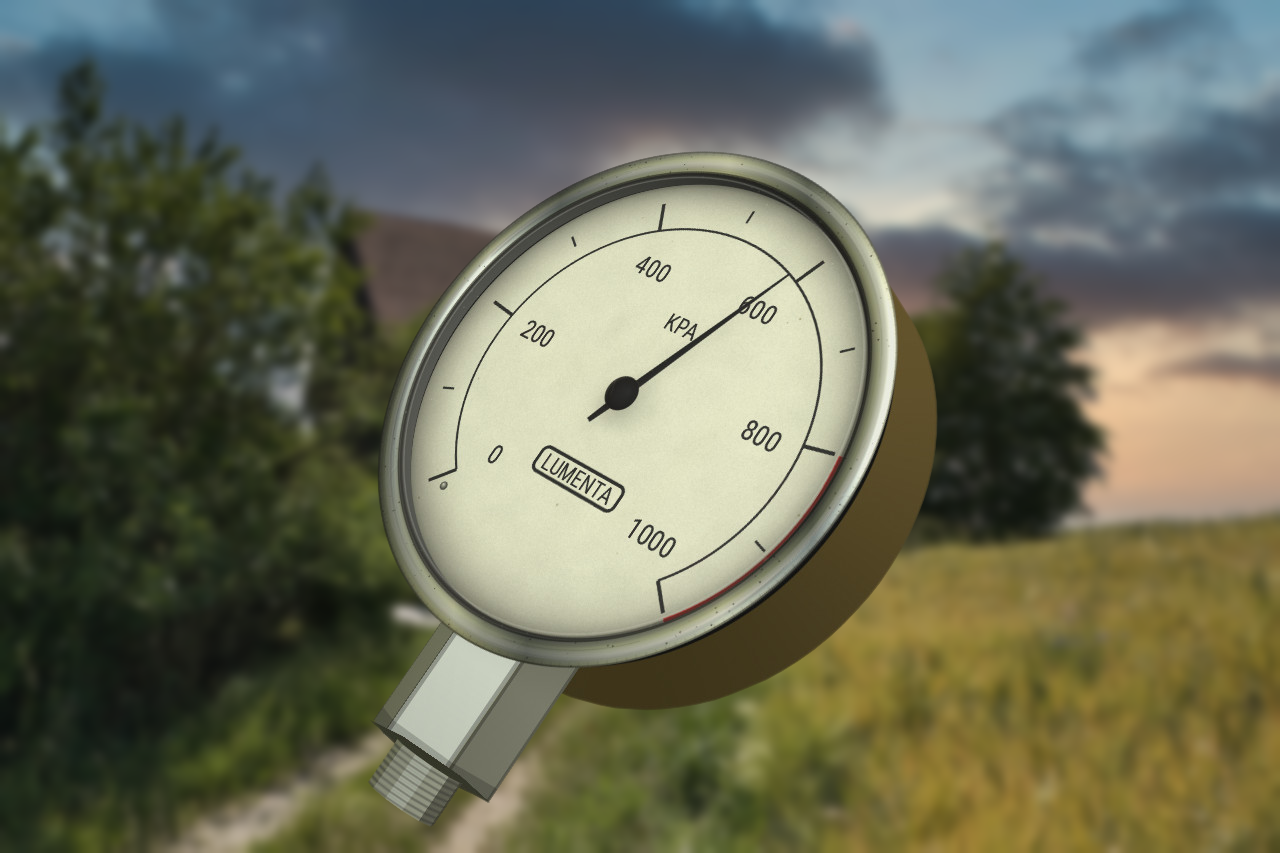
600 kPa
